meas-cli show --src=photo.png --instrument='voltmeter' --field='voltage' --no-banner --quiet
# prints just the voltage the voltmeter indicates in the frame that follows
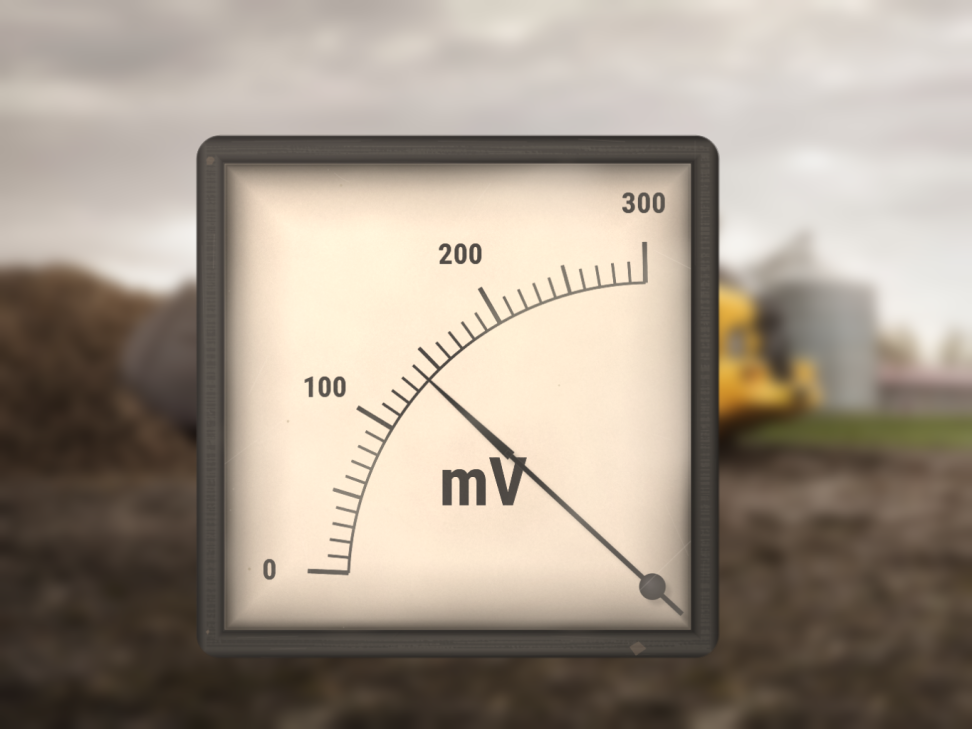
140 mV
